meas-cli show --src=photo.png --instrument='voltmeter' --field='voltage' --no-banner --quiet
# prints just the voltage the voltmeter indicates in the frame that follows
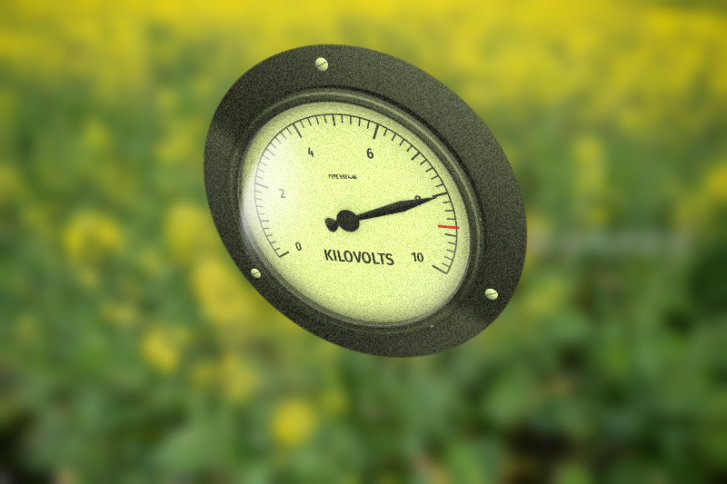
8 kV
